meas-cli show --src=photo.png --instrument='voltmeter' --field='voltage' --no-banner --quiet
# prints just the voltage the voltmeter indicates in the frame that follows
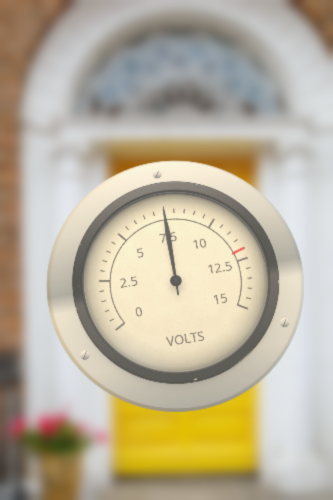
7.5 V
